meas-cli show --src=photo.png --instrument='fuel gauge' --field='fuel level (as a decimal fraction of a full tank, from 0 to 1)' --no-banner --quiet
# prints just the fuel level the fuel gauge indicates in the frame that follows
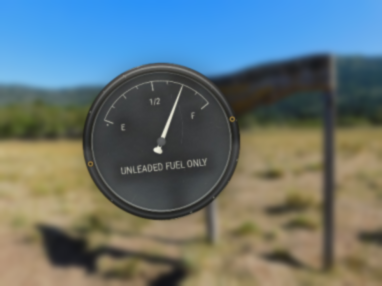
0.75
